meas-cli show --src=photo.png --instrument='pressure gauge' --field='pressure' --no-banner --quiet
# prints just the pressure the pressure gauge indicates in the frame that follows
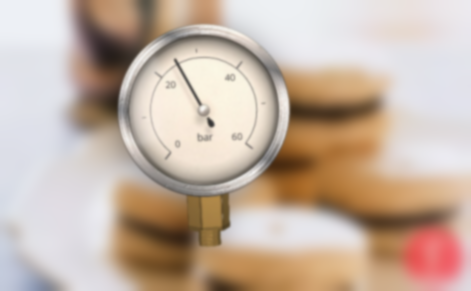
25 bar
